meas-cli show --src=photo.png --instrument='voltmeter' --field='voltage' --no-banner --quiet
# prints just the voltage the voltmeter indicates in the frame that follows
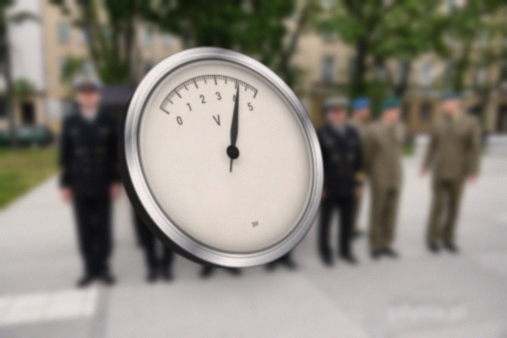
4 V
